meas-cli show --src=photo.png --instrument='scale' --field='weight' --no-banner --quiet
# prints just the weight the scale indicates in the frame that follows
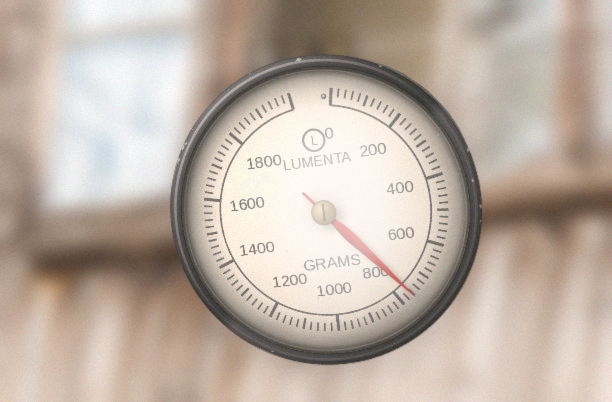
760 g
